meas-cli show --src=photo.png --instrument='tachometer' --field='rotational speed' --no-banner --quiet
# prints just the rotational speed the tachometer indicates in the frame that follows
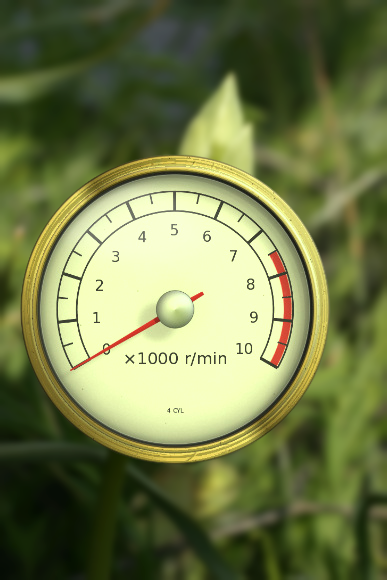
0 rpm
